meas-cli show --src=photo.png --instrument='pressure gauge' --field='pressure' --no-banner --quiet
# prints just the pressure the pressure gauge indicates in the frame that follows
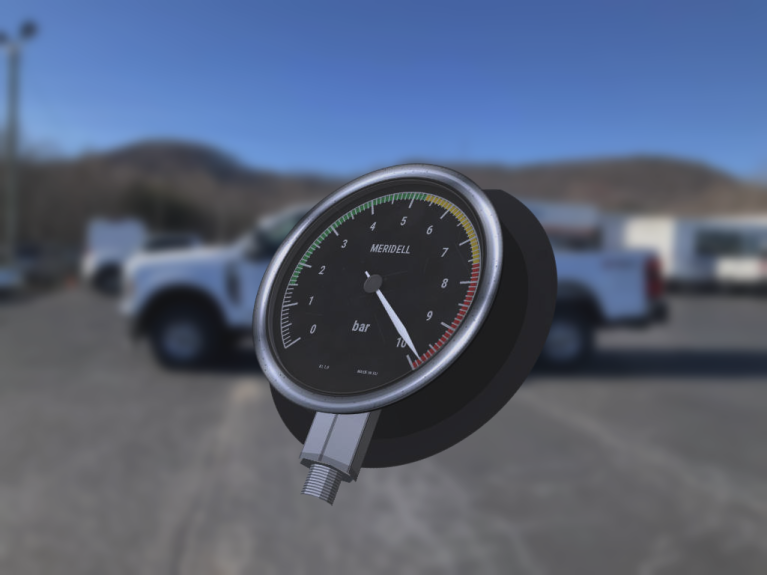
9.8 bar
